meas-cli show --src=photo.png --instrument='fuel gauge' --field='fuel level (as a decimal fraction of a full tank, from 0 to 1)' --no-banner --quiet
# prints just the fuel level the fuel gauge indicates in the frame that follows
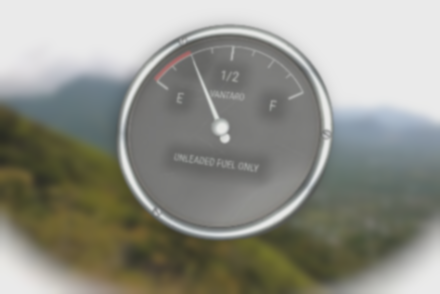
0.25
